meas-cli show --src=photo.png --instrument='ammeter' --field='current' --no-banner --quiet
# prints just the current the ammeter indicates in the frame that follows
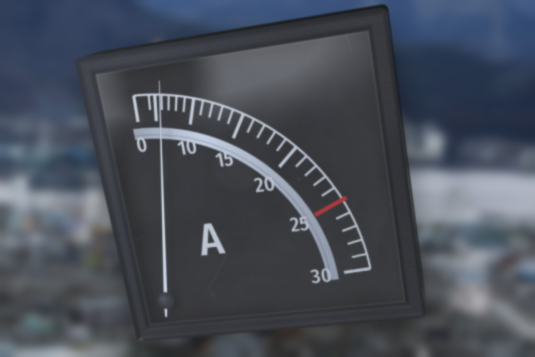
6 A
